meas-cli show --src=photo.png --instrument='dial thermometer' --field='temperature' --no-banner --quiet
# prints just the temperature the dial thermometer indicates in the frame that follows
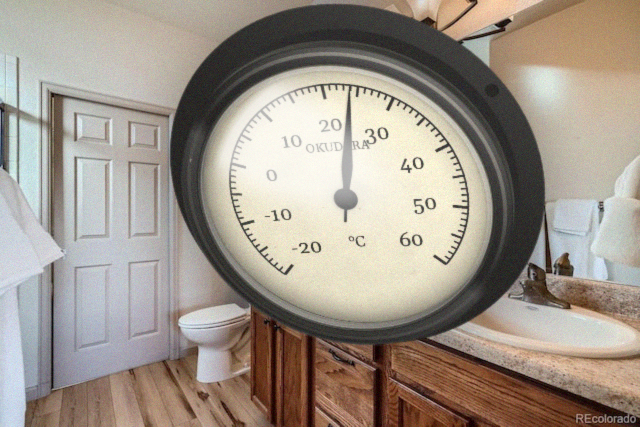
24 °C
